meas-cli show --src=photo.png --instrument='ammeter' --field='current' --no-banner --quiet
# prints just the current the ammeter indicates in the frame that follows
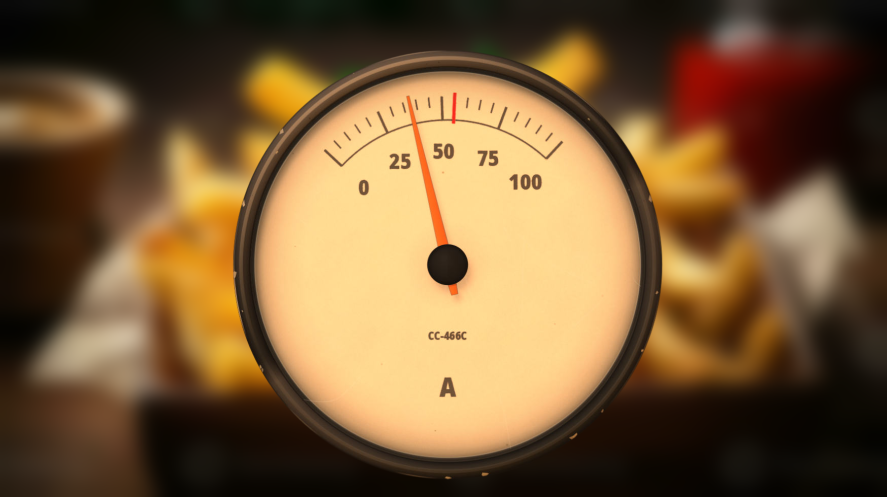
37.5 A
